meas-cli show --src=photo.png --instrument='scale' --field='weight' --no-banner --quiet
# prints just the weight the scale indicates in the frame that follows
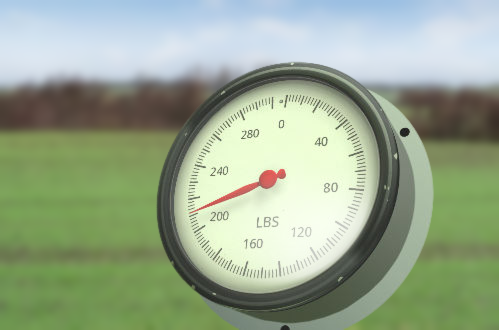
210 lb
